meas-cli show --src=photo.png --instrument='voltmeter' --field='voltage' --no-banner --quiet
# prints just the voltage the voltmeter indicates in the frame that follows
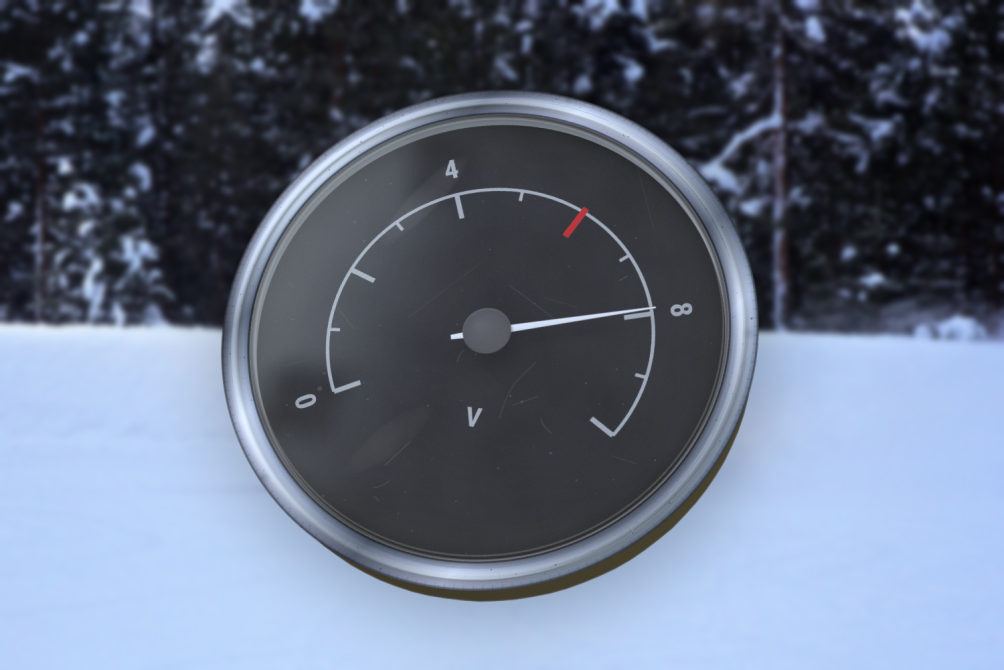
8 V
